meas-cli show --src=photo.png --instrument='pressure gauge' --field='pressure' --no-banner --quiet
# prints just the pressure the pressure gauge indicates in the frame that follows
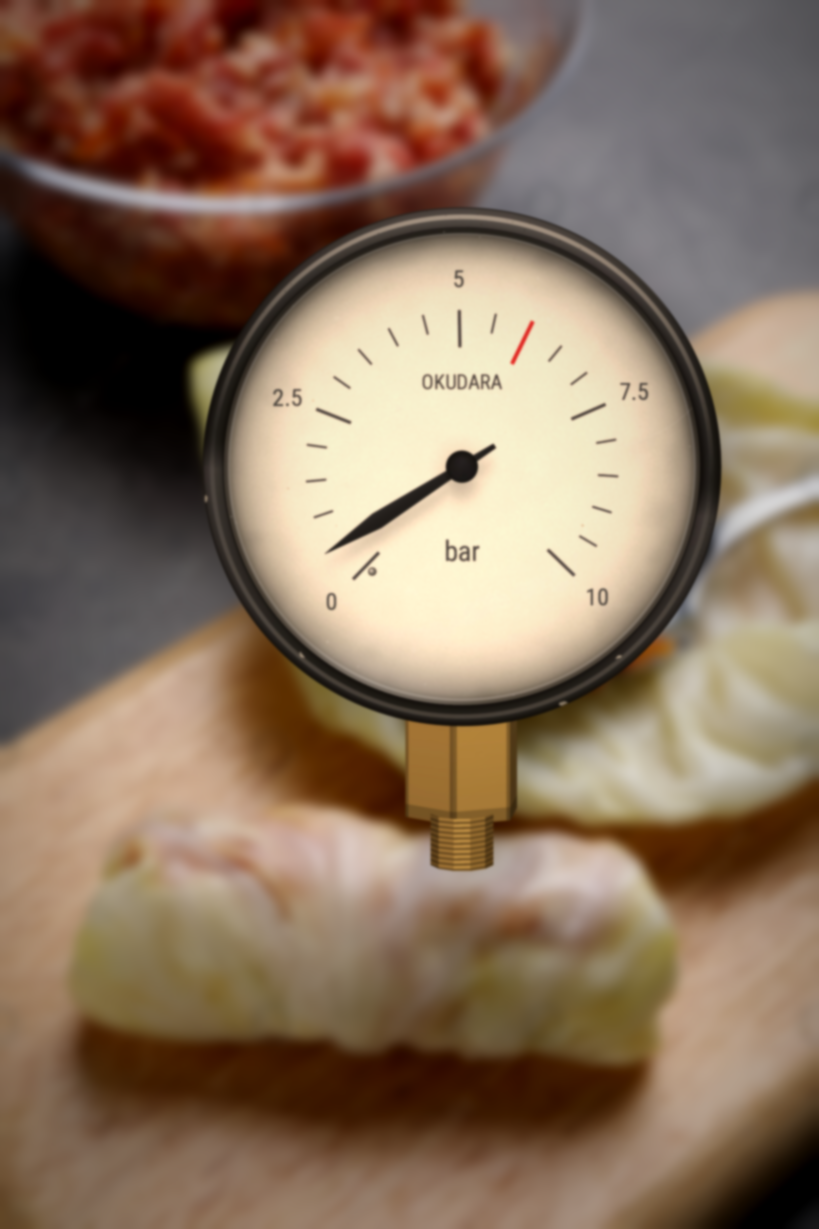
0.5 bar
